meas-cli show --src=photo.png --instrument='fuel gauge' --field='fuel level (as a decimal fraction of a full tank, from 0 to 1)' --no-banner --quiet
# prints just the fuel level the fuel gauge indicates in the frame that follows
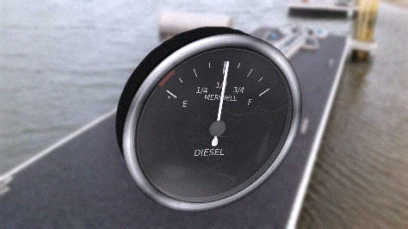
0.5
